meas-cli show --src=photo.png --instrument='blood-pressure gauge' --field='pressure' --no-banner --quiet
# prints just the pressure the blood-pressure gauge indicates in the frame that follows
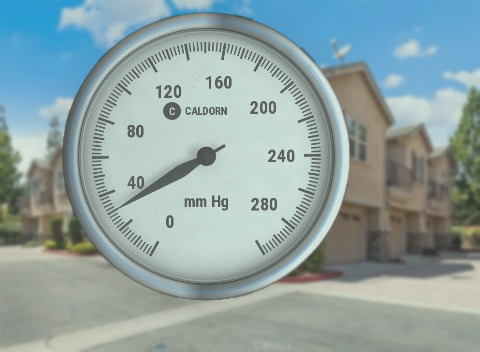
30 mmHg
